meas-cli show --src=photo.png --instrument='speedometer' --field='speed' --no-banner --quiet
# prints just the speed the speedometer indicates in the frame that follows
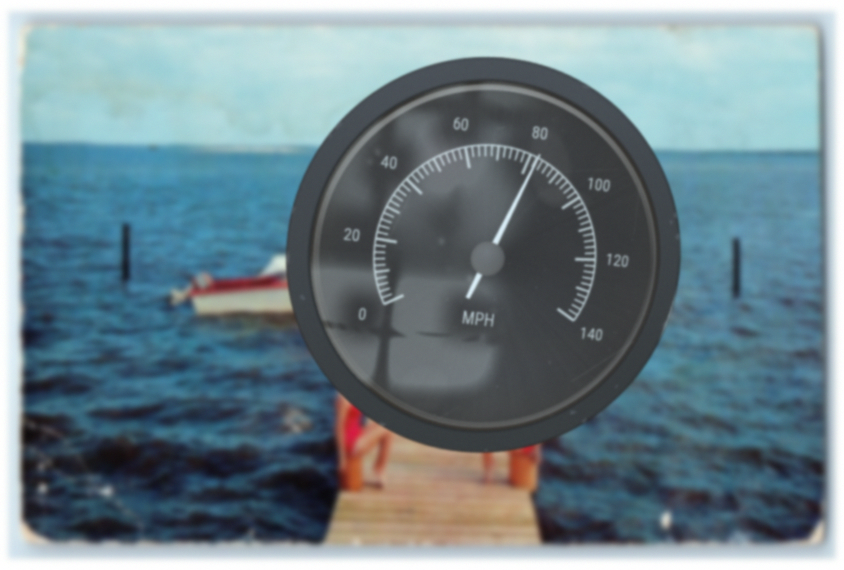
82 mph
